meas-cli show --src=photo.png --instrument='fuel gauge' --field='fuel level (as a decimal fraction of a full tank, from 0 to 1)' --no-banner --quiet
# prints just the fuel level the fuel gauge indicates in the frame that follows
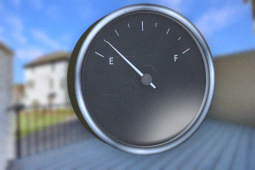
0.125
